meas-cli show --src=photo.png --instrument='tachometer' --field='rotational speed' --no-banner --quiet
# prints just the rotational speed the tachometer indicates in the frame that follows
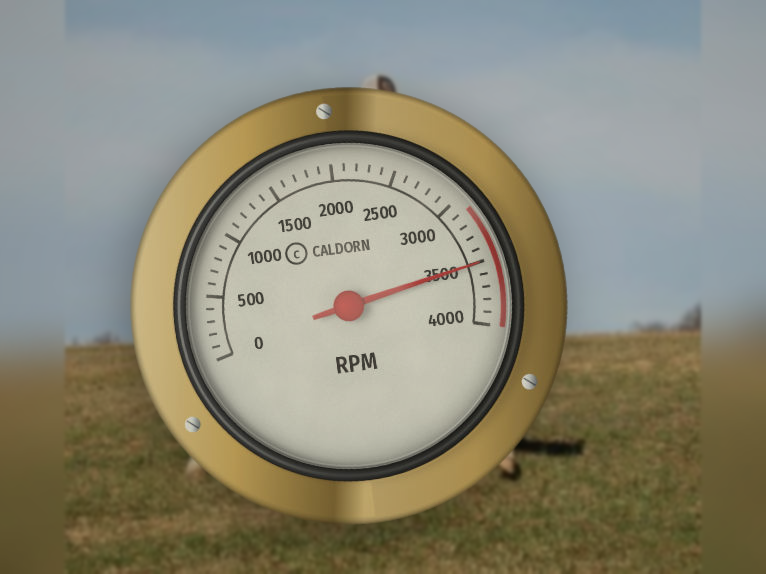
3500 rpm
